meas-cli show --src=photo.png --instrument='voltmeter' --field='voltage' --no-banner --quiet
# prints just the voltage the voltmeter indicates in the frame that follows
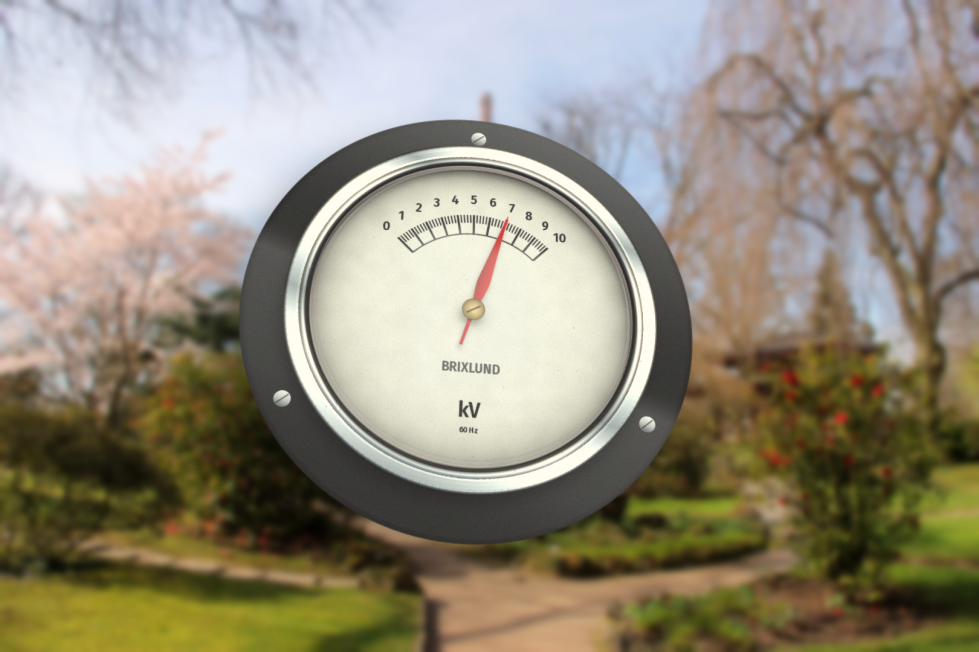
7 kV
